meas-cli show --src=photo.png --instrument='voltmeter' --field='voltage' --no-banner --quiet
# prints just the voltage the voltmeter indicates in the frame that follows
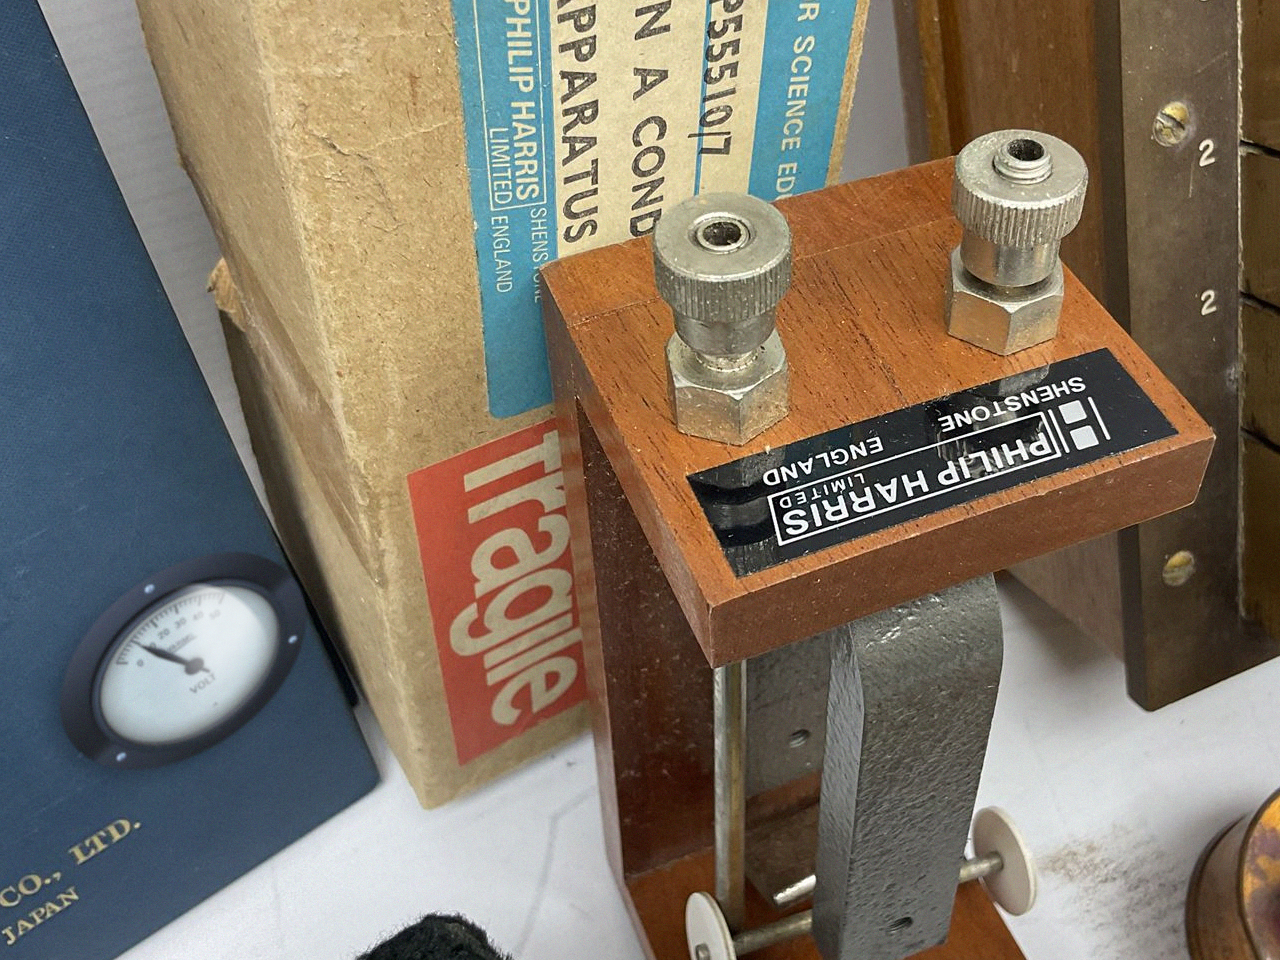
10 V
